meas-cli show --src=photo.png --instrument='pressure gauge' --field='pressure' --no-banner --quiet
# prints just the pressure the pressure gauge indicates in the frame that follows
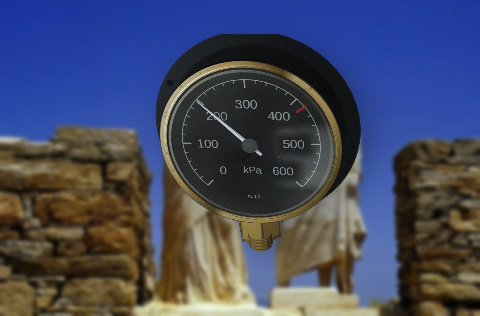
200 kPa
